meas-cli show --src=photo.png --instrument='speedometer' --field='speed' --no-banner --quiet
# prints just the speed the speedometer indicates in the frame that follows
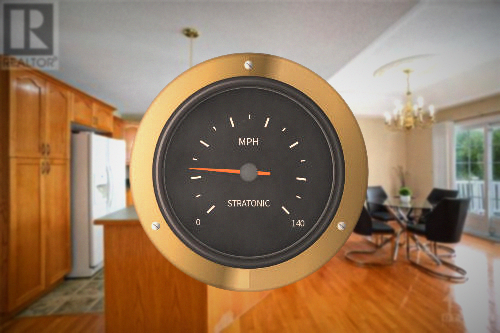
25 mph
